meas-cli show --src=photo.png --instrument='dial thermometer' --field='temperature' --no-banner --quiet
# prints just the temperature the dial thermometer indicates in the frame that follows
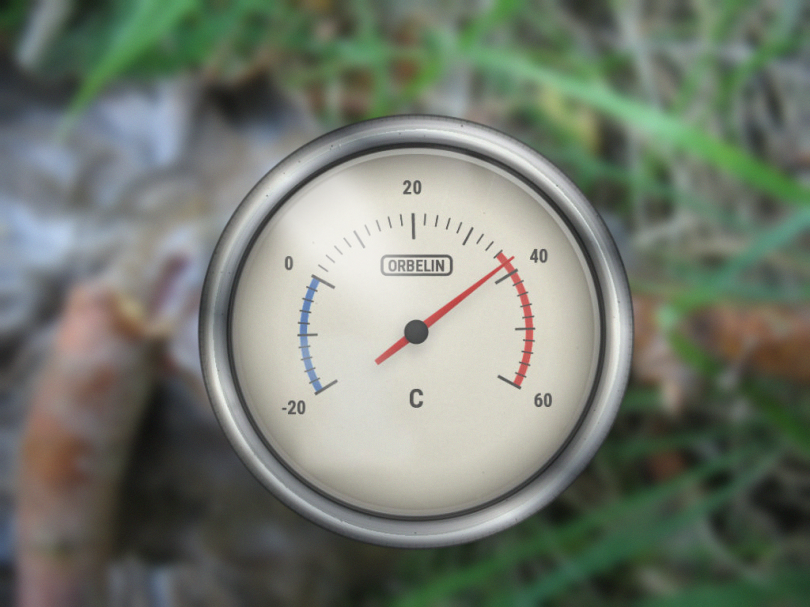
38 °C
